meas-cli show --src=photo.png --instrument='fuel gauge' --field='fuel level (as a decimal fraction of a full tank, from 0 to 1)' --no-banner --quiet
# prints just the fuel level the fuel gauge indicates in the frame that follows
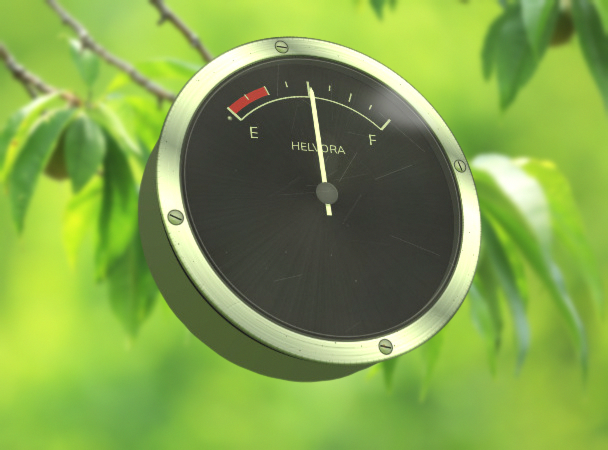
0.5
